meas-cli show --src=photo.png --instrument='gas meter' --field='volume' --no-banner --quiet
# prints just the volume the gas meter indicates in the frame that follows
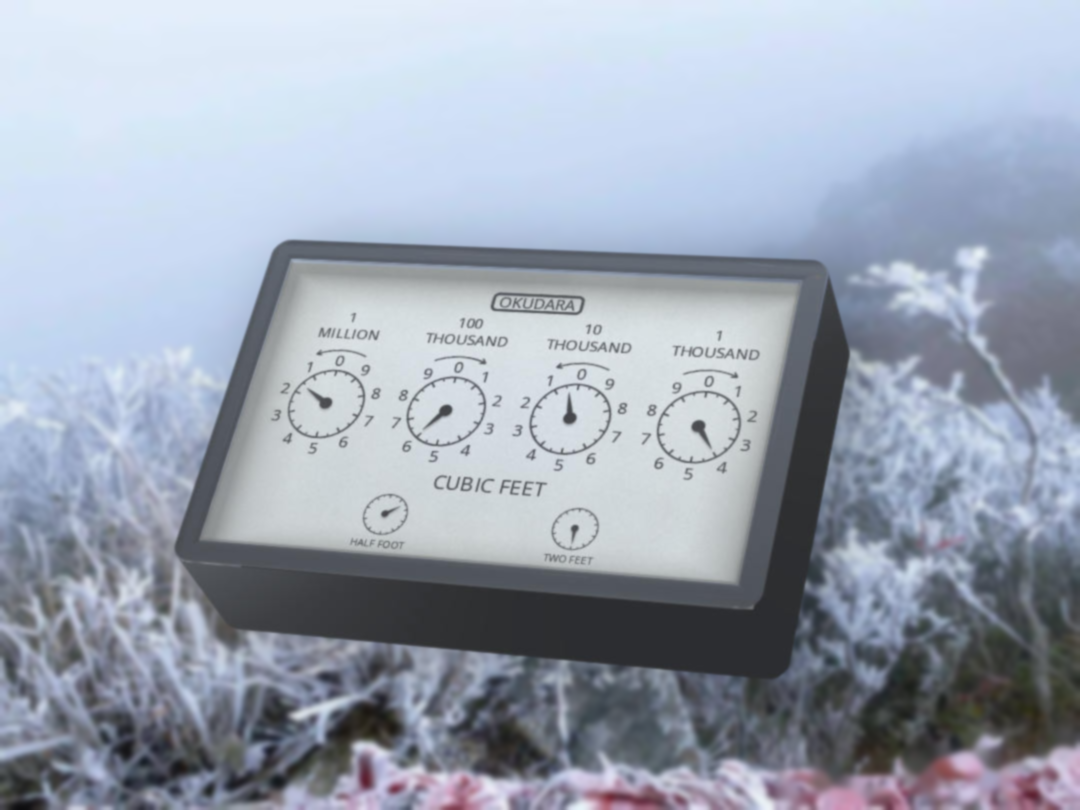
160400 ft³
